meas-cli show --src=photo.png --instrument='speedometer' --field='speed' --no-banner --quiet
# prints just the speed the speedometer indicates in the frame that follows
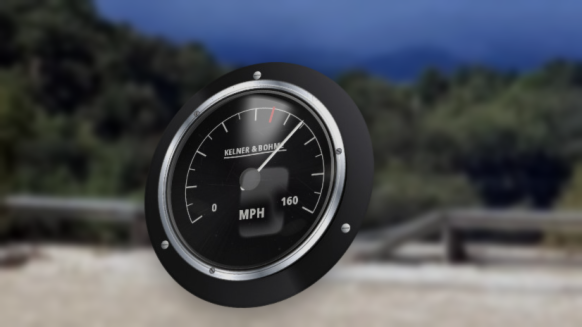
110 mph
